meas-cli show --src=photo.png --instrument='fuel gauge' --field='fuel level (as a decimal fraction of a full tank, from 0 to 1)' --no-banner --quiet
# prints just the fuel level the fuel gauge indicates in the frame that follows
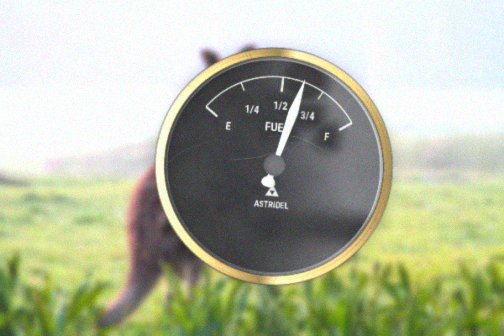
0.625
